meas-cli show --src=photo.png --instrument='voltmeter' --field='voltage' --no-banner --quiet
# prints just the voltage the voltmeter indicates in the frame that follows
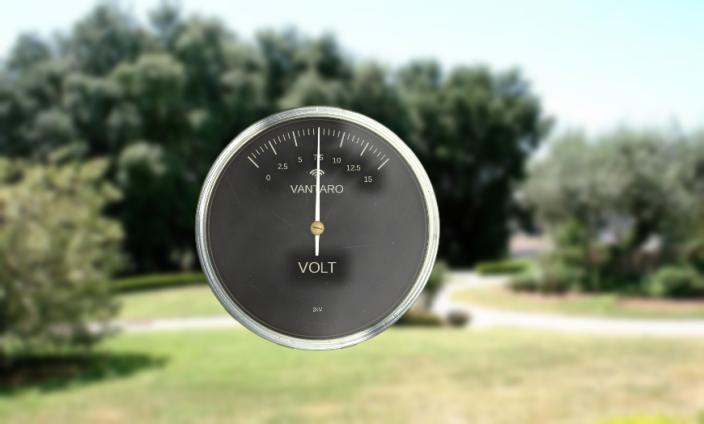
7.5 V
